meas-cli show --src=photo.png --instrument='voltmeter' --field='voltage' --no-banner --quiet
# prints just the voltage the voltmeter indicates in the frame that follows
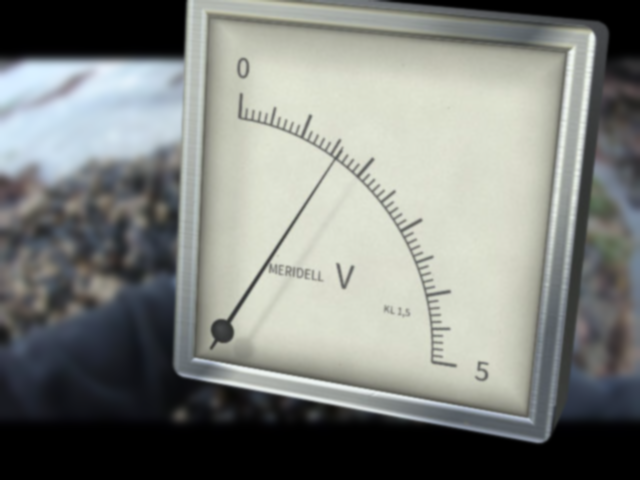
1.6 V
